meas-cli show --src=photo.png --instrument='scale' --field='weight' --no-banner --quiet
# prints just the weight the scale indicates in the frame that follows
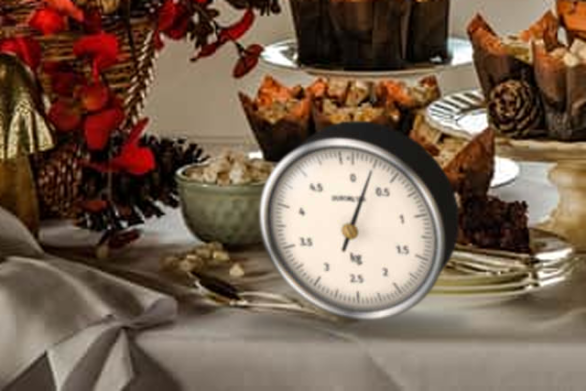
0.25 kg
